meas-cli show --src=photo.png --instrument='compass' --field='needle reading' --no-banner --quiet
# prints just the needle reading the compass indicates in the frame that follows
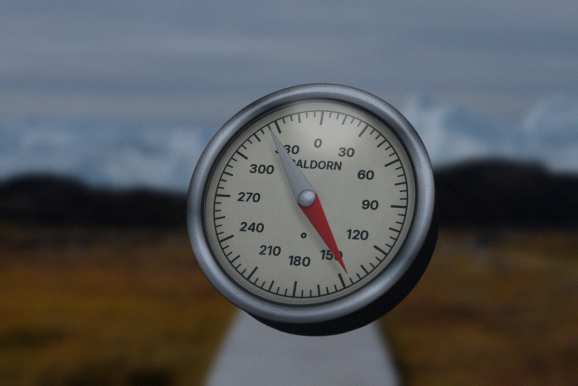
145 °
